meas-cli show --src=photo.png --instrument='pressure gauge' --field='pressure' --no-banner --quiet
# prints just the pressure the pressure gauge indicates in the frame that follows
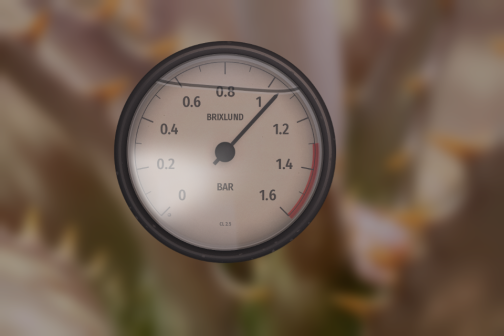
1.05 bar
